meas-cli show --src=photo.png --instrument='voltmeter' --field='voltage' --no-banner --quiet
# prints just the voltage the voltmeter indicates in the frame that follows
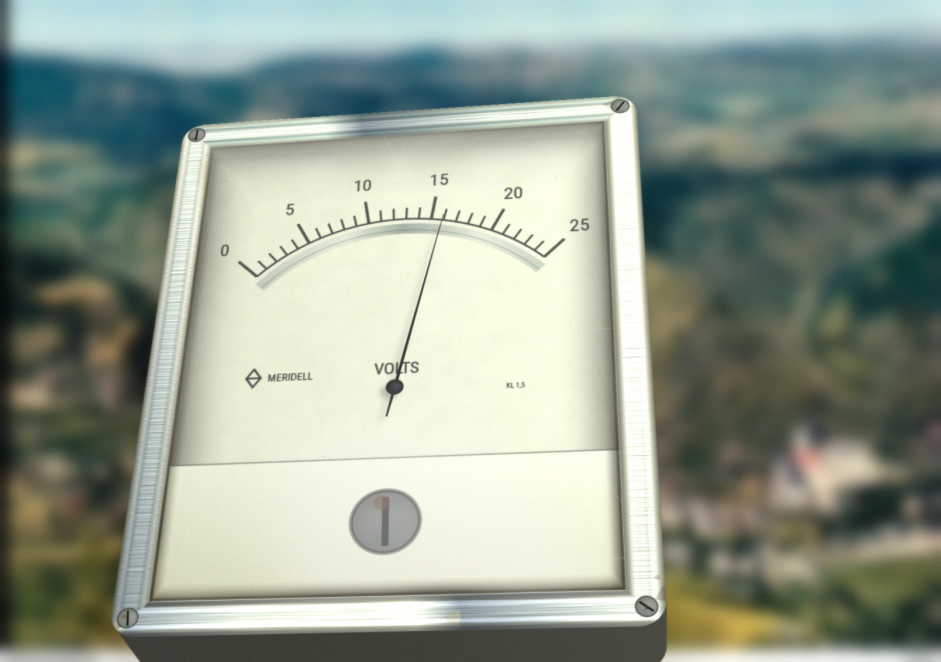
16 V
